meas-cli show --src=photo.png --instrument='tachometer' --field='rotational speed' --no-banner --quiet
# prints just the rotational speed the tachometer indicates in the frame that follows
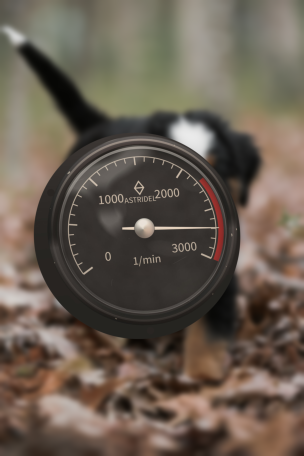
2700 rpm
